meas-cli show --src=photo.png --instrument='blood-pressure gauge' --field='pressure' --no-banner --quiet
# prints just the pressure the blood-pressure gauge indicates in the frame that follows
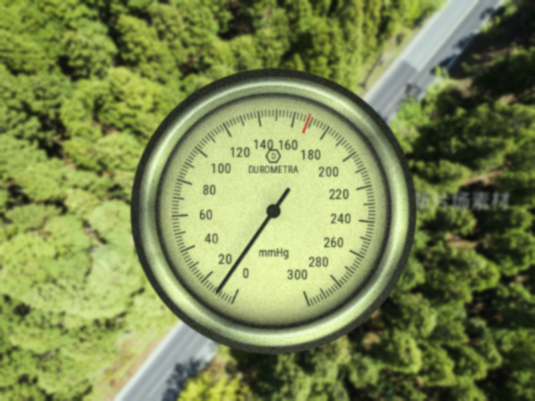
10 mmHg
